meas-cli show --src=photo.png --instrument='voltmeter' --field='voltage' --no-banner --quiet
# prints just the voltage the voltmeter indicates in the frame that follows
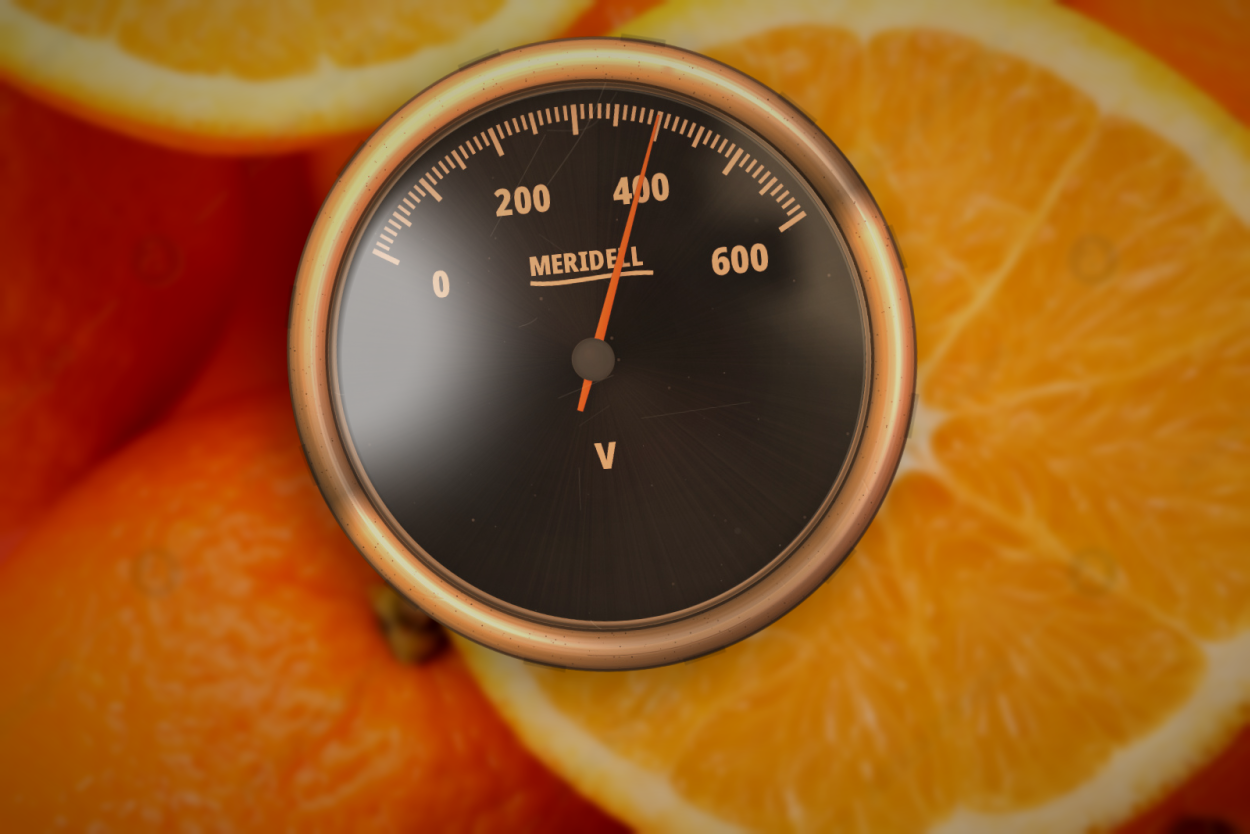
400 V
